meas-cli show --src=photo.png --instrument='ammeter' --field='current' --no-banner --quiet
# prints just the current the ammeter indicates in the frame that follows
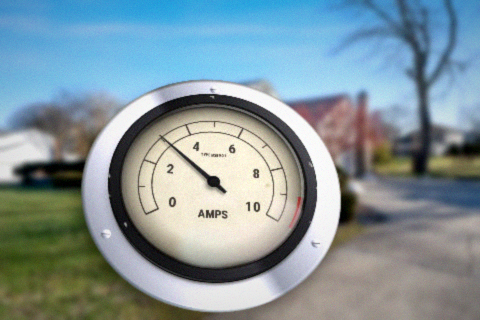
3 A
